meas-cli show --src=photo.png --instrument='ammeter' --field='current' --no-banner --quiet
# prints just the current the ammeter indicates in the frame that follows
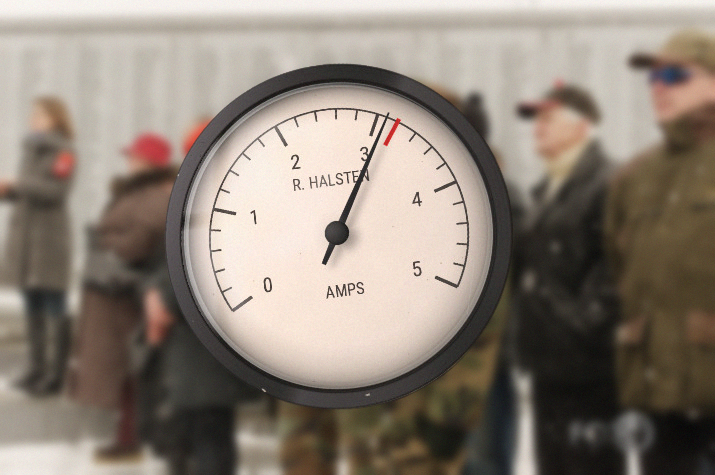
3.1 A
